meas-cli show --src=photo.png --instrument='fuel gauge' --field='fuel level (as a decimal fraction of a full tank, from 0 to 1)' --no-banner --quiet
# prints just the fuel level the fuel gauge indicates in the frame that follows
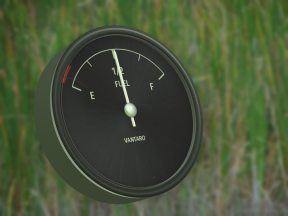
0.5
